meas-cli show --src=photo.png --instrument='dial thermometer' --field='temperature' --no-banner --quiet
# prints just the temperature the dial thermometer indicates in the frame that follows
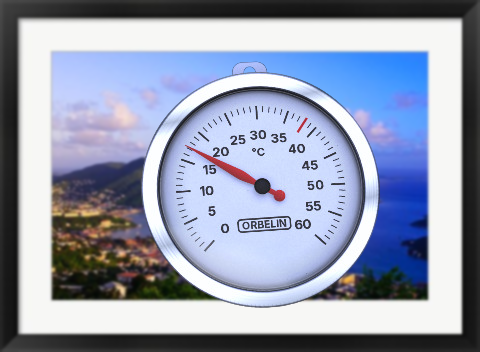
17 °C
